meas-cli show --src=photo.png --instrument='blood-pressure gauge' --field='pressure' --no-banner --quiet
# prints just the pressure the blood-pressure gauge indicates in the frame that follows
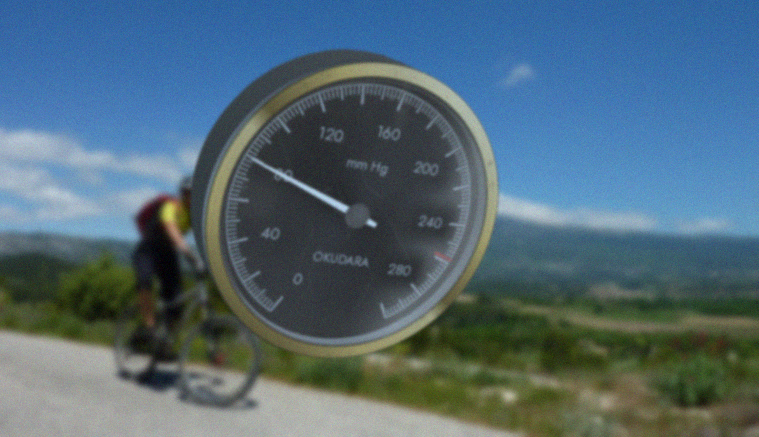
80 mmHg
